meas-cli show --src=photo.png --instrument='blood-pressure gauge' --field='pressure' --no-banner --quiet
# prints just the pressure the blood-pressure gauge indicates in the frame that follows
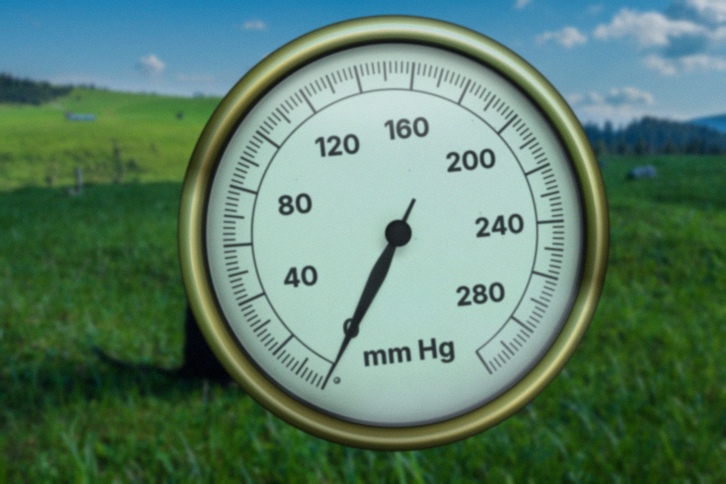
0 mmHg
